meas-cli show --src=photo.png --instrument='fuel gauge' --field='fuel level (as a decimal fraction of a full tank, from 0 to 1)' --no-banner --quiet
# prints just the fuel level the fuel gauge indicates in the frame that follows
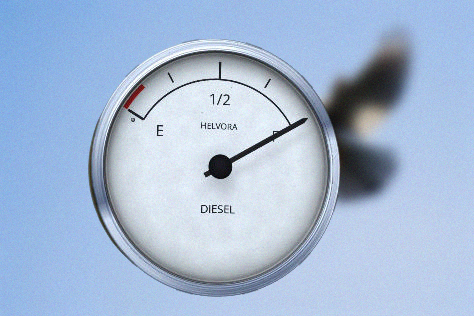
1
